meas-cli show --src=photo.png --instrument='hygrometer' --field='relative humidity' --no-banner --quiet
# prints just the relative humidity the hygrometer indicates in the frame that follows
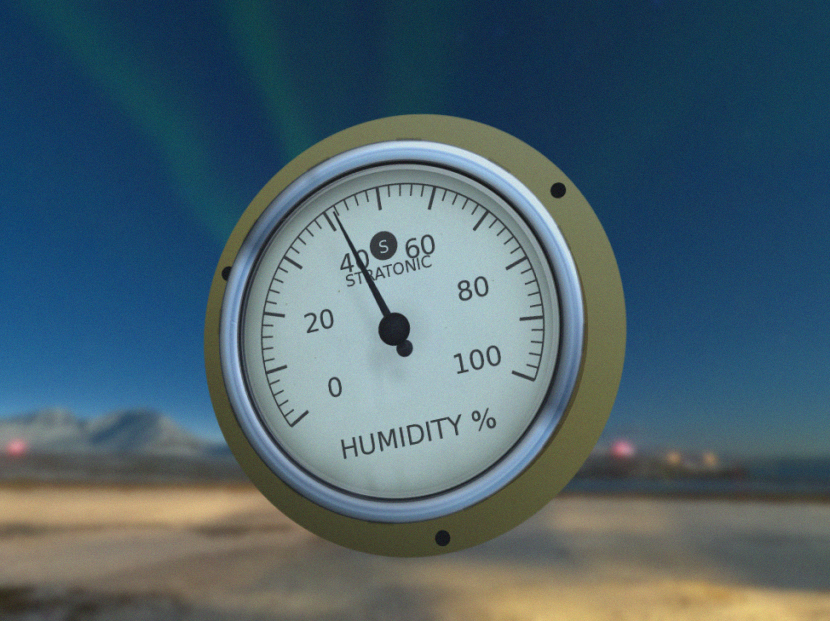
42 %
